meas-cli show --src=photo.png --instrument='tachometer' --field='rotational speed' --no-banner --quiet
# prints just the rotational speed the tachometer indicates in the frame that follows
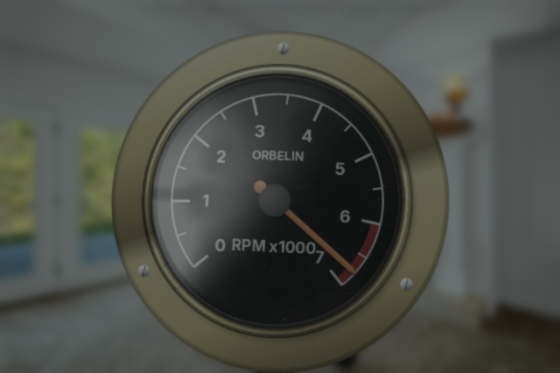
6750 rpm
